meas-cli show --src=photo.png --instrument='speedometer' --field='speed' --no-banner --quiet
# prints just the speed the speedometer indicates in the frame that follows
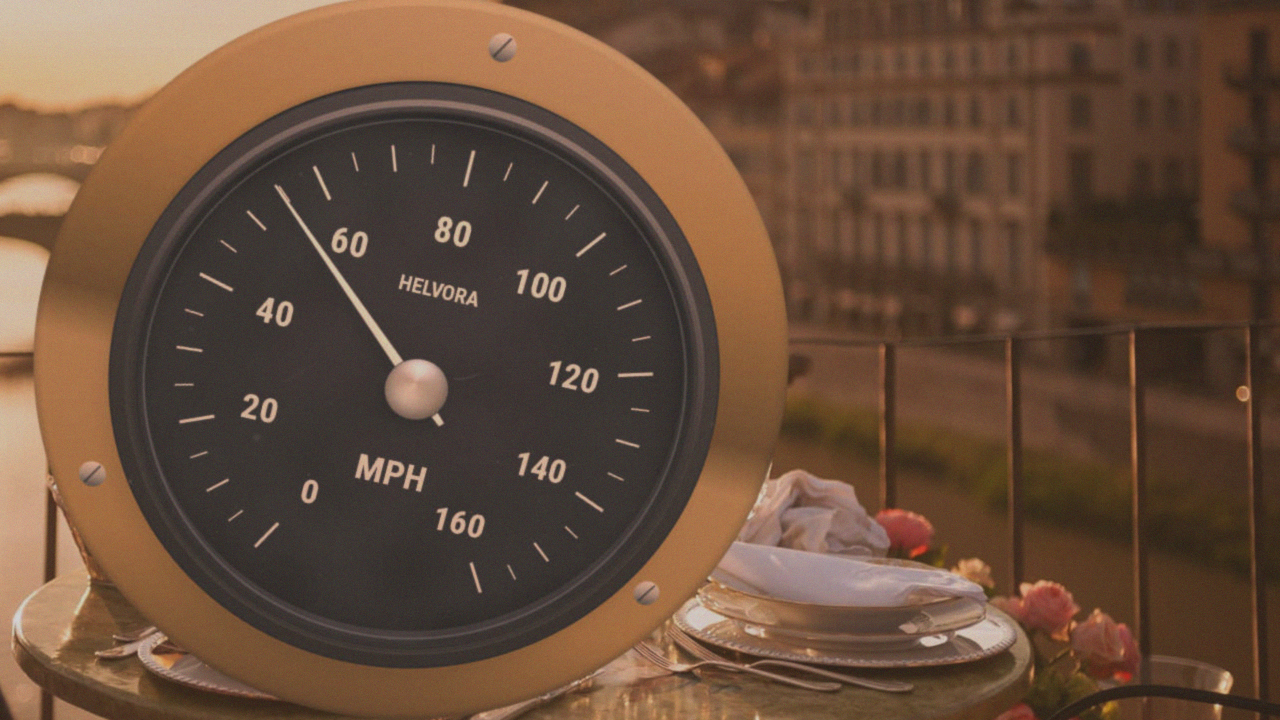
55 mph
